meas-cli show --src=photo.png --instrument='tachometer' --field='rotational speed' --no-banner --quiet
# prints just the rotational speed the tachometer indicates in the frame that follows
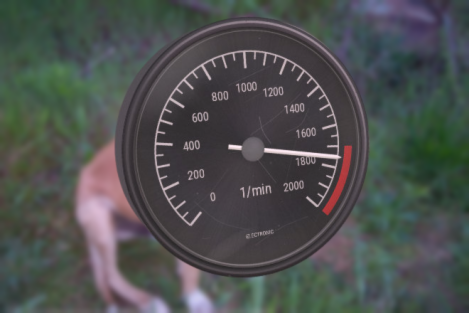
1750 rpm
